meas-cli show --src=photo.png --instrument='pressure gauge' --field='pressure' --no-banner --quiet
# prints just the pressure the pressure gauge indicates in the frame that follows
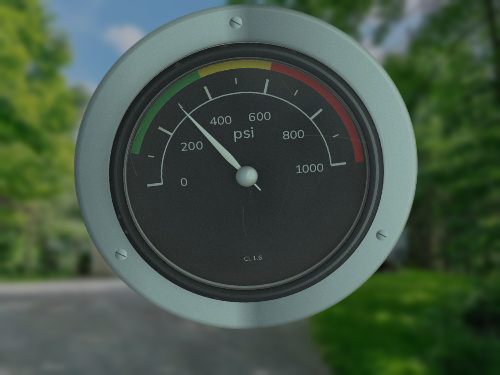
300 psi
